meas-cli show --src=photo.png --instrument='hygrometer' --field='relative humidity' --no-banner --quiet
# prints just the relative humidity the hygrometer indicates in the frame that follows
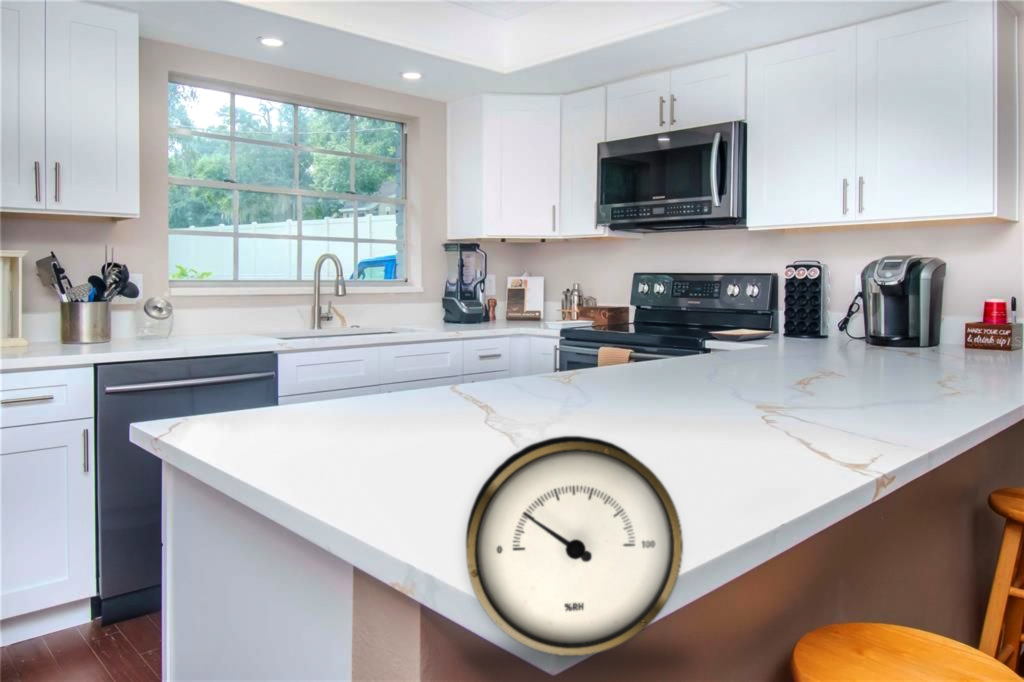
20 %
